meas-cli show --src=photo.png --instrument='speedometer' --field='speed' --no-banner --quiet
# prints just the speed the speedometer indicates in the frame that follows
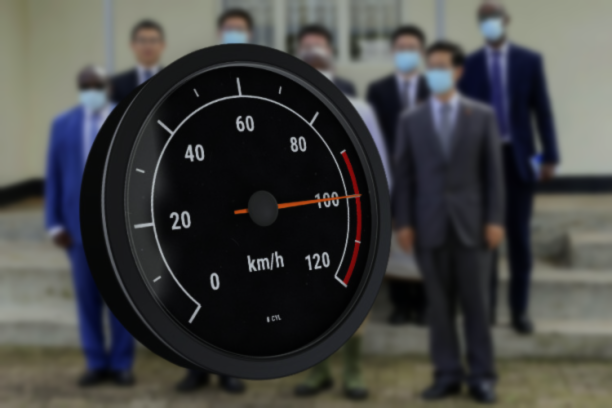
100 km/h
